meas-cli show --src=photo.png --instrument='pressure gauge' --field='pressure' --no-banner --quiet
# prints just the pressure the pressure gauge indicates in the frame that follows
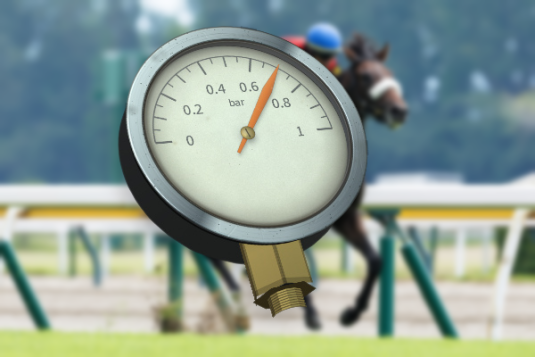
0.7 bar
